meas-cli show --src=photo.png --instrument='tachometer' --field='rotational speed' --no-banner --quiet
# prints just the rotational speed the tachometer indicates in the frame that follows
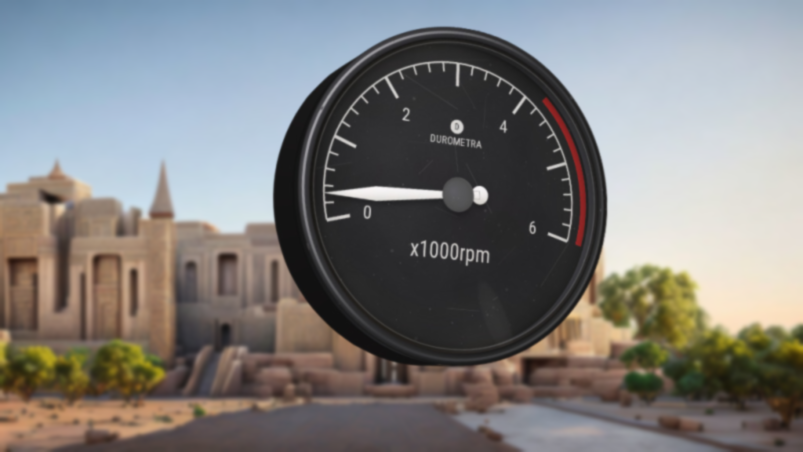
300 rpm
